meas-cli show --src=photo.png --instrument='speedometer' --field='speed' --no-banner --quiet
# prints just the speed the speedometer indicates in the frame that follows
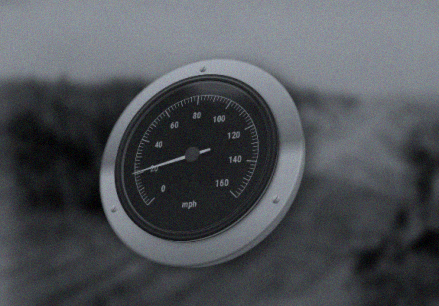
20 mph
